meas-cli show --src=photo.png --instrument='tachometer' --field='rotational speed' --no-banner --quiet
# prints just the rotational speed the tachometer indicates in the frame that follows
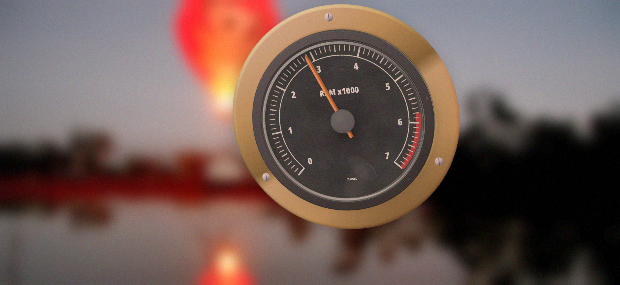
2900 rpm
